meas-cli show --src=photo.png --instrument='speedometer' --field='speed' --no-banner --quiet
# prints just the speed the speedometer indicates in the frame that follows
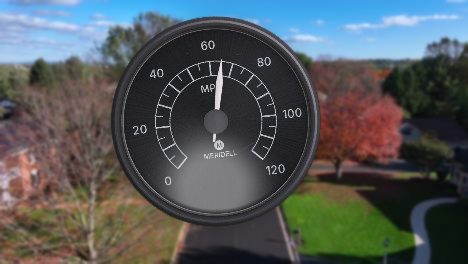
65 mph
